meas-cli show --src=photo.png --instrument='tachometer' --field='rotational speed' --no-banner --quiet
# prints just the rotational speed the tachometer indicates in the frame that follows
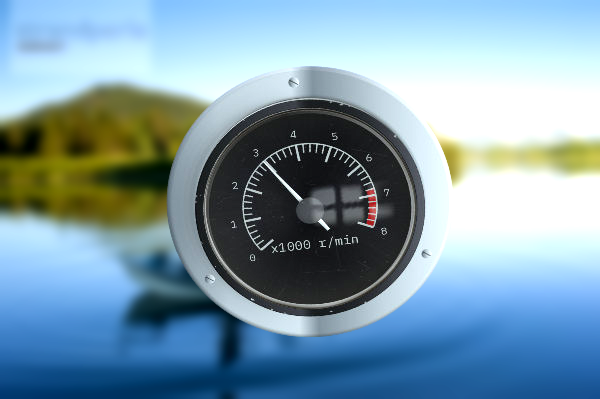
3000 rpm
